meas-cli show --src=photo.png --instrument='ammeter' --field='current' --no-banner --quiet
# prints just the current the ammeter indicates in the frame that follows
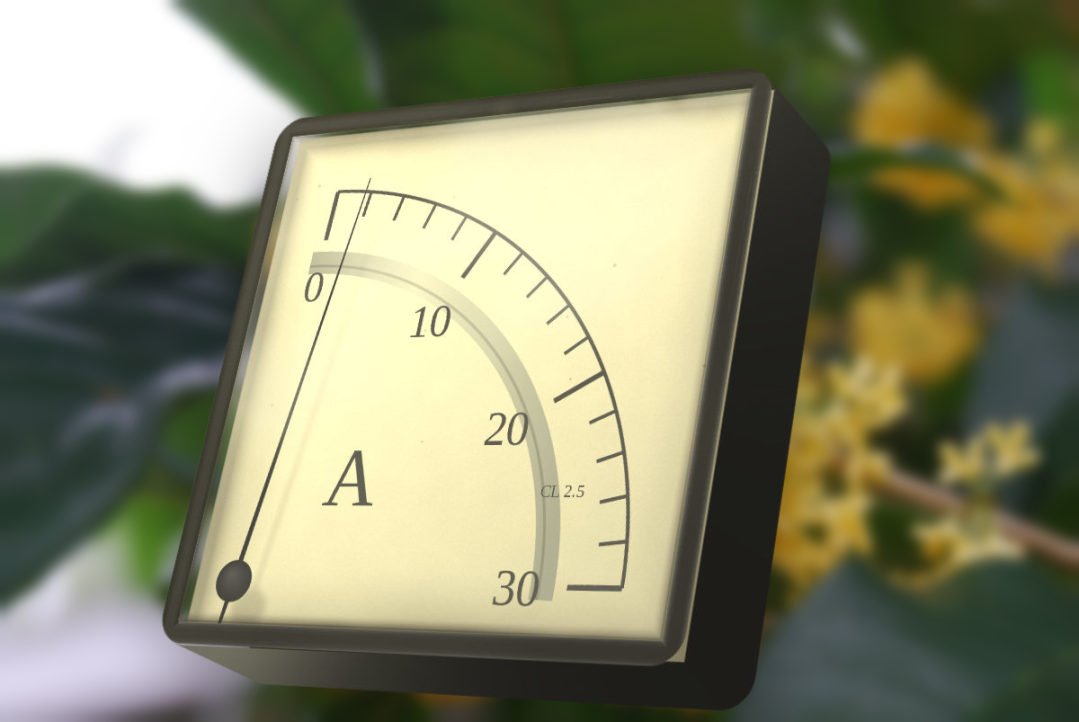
2 A
